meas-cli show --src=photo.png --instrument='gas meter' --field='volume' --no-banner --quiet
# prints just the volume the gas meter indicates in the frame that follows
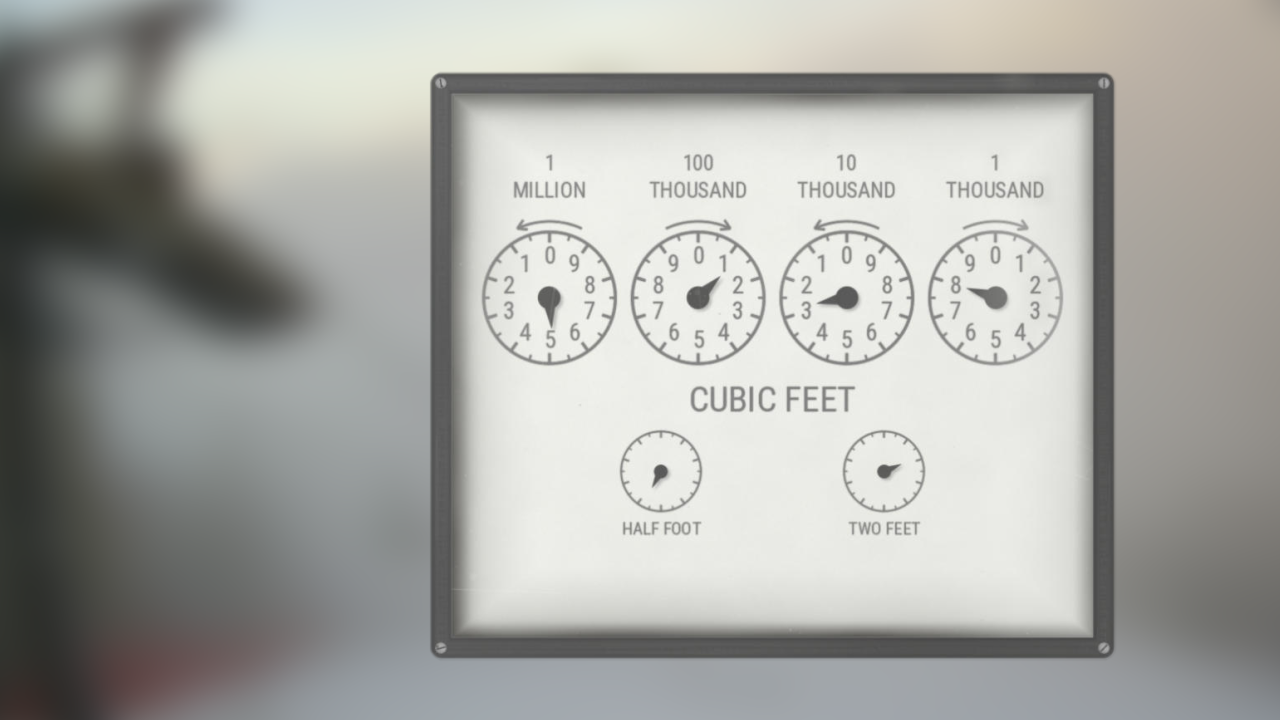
512800 ft³
